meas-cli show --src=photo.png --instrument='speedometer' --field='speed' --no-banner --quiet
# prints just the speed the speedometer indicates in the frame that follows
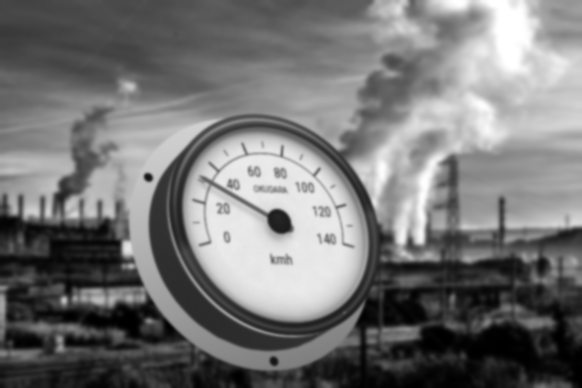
30 km/h
